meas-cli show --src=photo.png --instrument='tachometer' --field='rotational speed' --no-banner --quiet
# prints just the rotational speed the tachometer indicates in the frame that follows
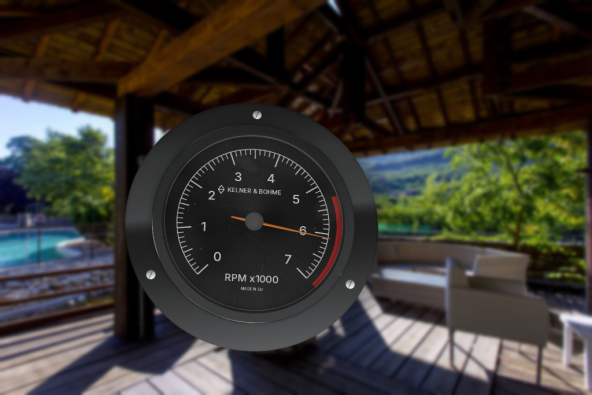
6100 rpm
